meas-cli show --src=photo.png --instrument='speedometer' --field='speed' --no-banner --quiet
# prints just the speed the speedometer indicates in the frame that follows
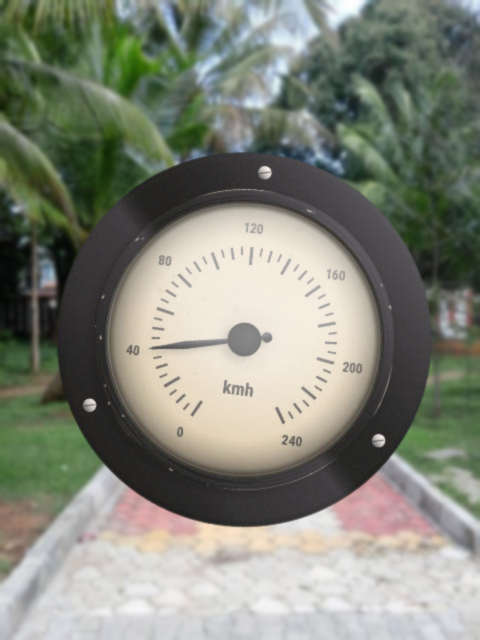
40 km/h
